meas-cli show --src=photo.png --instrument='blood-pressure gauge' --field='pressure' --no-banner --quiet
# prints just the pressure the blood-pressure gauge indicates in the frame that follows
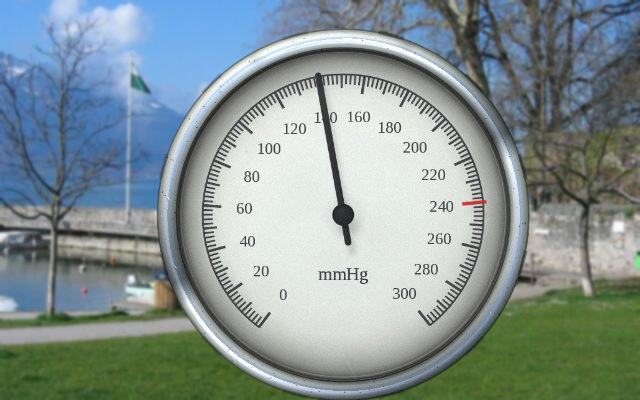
140 mmHg
